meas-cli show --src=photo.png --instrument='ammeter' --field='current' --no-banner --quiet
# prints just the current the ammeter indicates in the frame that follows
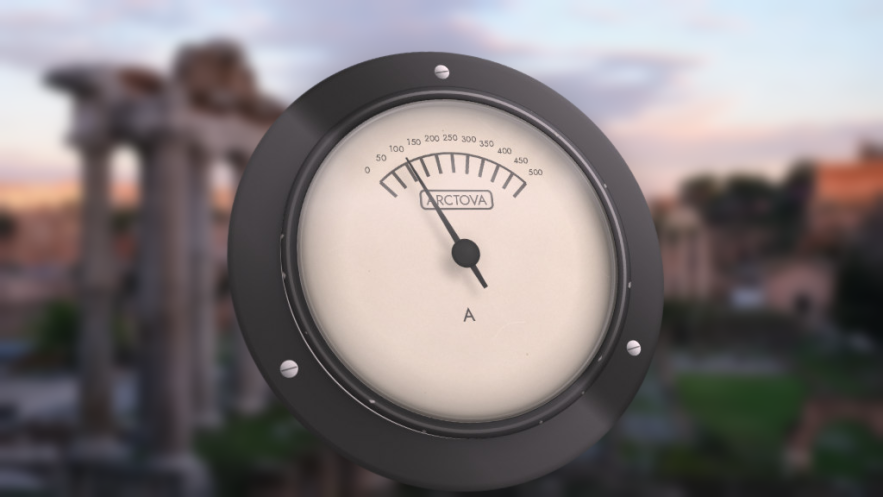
100 A
